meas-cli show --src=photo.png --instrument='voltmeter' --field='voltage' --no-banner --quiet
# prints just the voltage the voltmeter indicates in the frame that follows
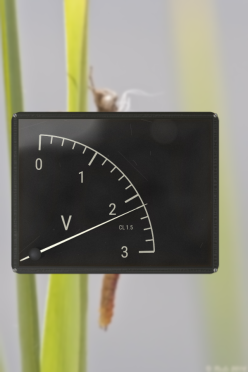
2.2 V
